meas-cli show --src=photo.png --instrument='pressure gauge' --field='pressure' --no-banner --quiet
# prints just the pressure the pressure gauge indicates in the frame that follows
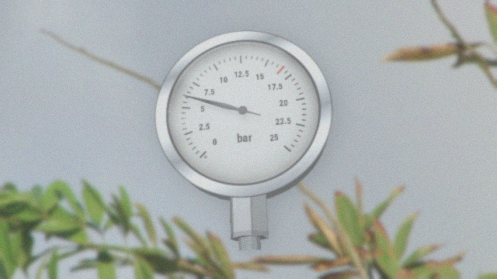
6 bar
